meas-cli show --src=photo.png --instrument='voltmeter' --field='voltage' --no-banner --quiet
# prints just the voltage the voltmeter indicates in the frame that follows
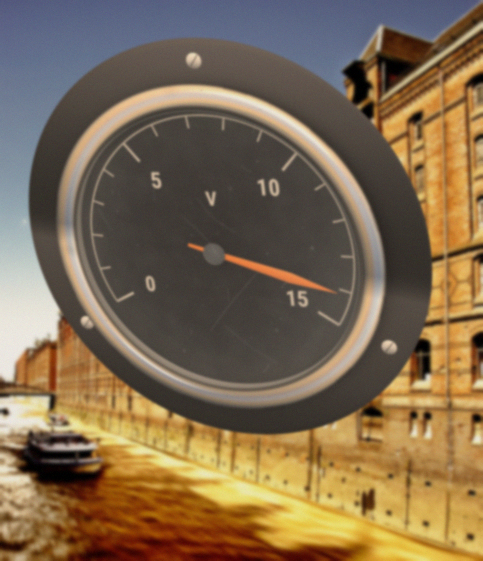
14 V
